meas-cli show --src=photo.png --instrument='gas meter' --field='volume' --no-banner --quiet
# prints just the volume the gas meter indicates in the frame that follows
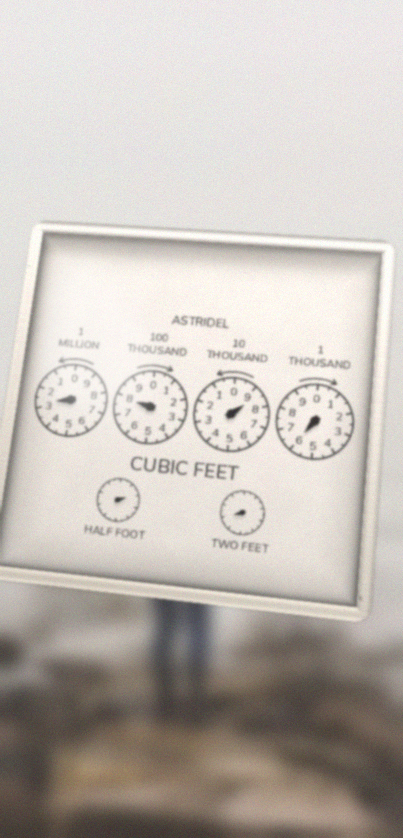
278600 ft³
